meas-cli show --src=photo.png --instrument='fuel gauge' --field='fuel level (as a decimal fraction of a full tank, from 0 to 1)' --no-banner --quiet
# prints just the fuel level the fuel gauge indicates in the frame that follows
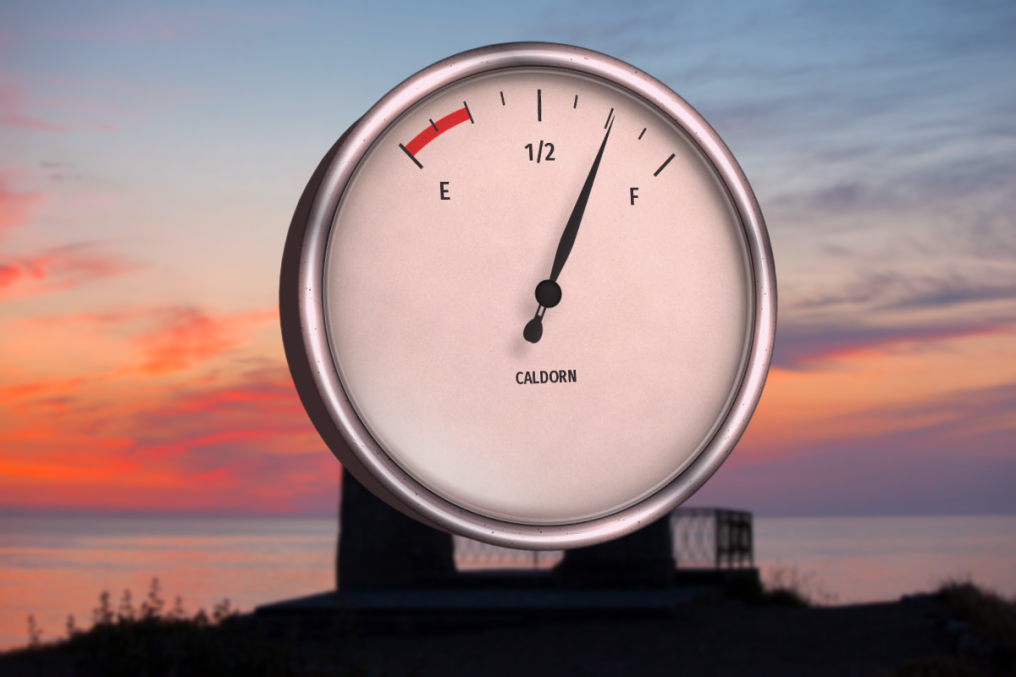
0.75
